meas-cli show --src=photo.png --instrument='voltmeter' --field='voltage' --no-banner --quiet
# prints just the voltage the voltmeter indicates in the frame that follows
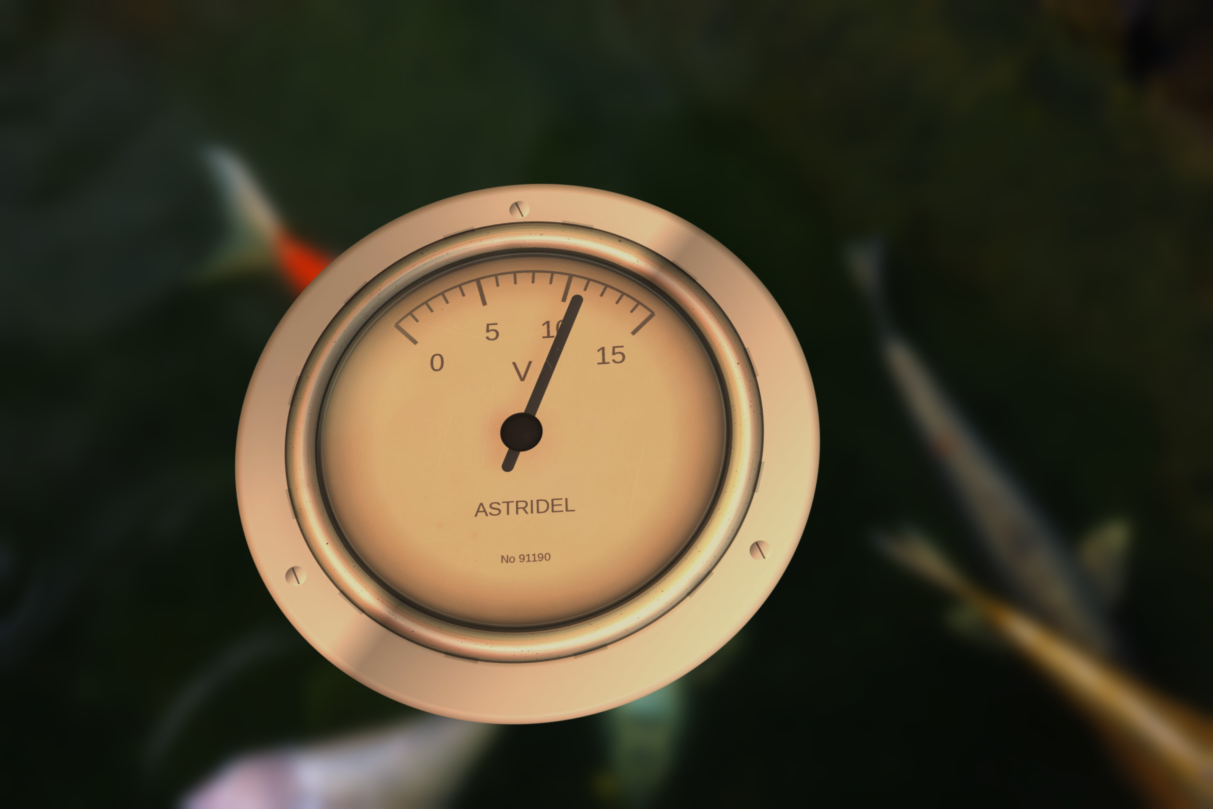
11 V
